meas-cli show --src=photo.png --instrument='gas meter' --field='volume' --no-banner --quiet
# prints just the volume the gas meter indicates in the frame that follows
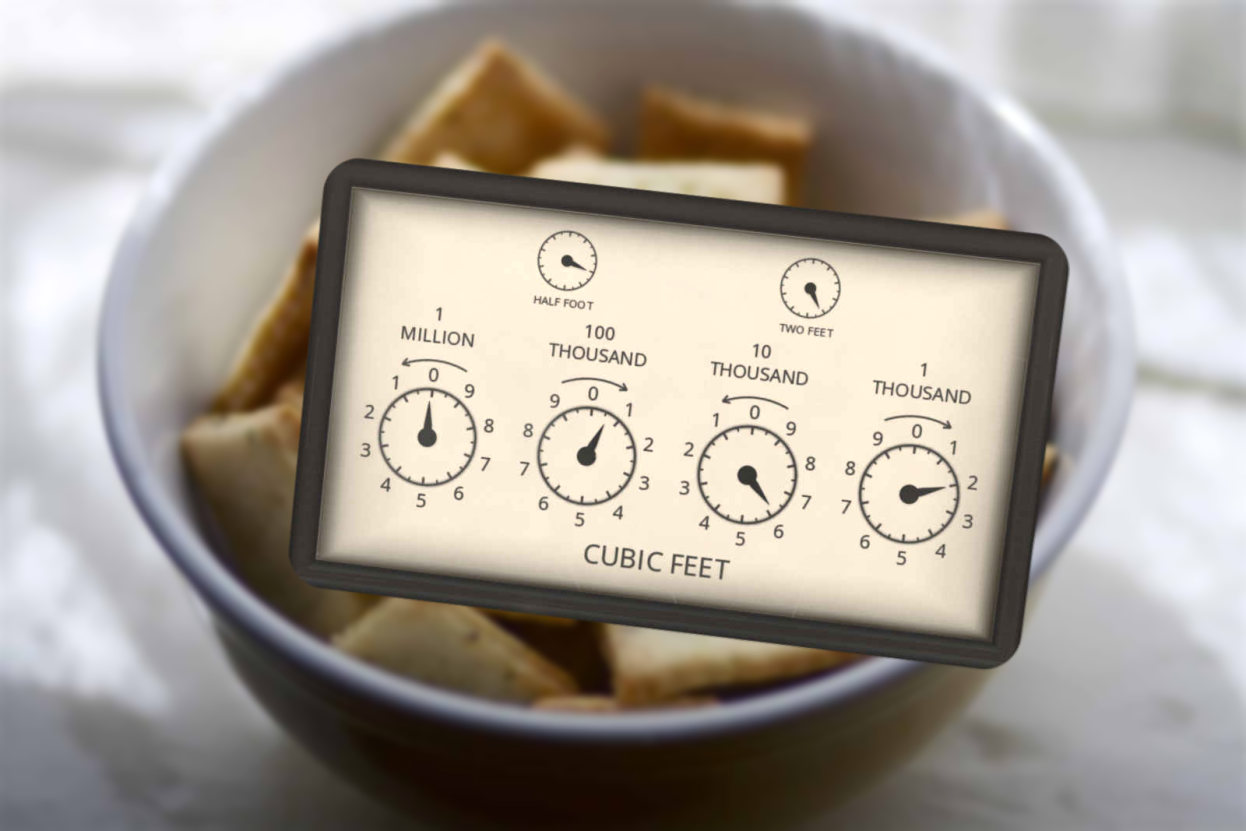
6200 ft³
